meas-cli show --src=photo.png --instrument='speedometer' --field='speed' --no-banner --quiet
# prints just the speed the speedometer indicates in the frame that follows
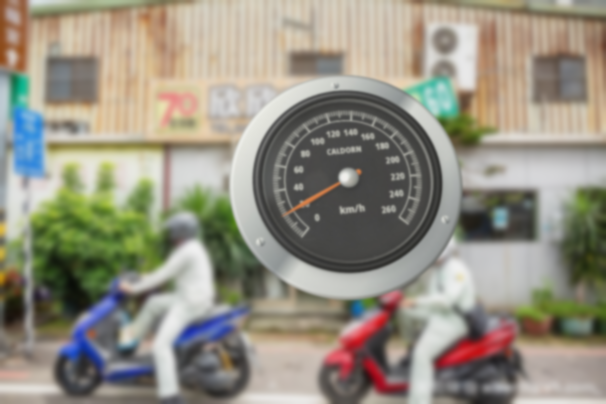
20 km/h
